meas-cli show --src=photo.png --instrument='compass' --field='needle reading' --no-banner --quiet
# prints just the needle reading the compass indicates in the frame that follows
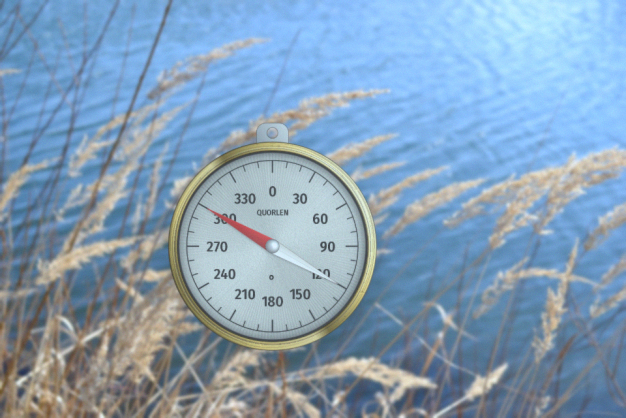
300 °
